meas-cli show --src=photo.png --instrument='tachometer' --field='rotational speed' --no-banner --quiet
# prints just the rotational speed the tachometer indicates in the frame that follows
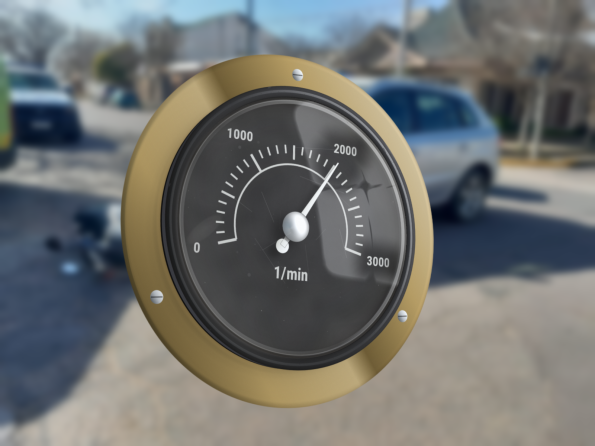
2000 rpm
